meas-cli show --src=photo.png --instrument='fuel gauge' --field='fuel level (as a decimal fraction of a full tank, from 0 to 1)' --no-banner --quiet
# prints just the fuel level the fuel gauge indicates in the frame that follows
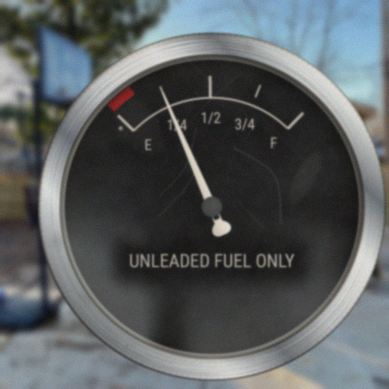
0.25
